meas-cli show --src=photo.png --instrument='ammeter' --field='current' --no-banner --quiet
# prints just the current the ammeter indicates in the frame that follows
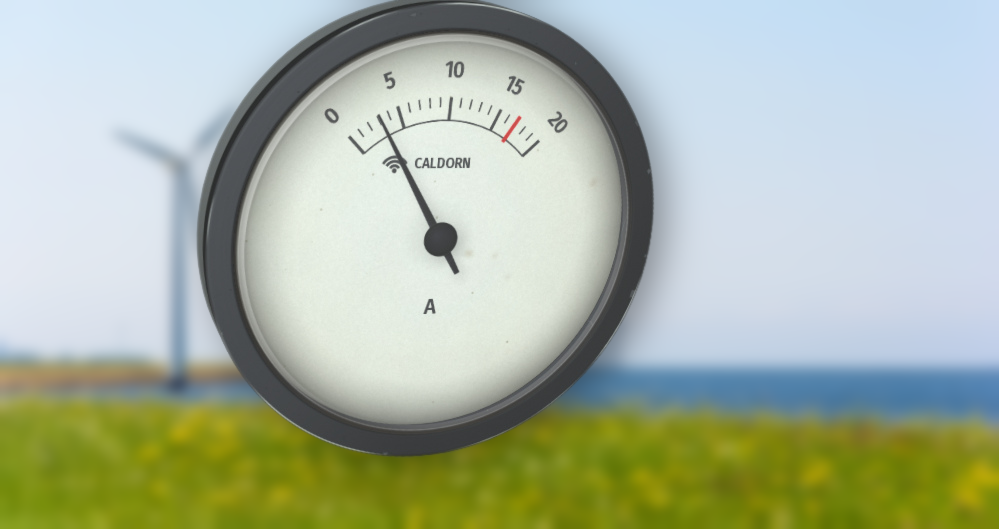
3 A
